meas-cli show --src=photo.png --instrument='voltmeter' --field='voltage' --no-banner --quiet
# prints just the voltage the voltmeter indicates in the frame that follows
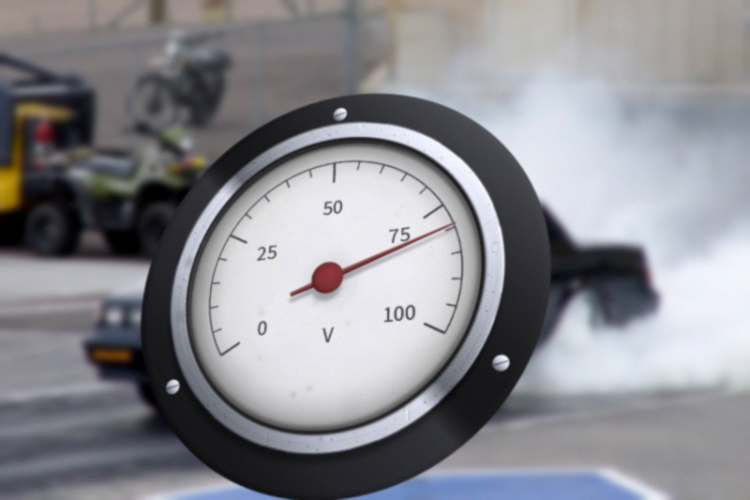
80 V
